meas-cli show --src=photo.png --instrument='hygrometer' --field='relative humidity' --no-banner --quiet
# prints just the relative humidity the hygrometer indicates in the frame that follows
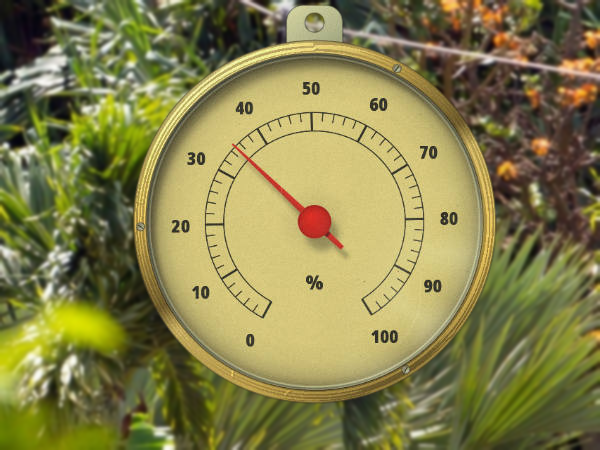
35 %
